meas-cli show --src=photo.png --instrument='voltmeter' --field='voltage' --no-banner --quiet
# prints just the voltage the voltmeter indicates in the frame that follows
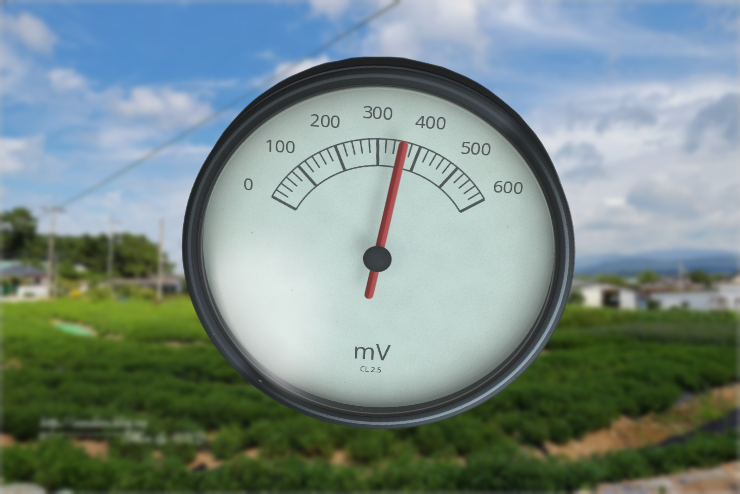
360 mV
